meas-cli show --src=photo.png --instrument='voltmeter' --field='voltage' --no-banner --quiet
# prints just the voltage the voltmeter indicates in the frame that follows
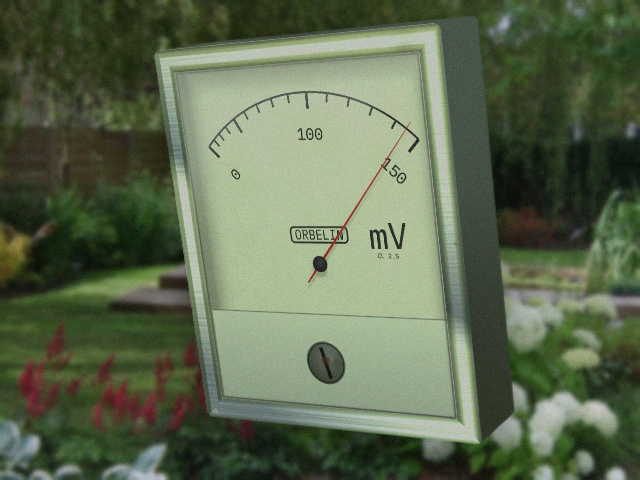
145 mV
